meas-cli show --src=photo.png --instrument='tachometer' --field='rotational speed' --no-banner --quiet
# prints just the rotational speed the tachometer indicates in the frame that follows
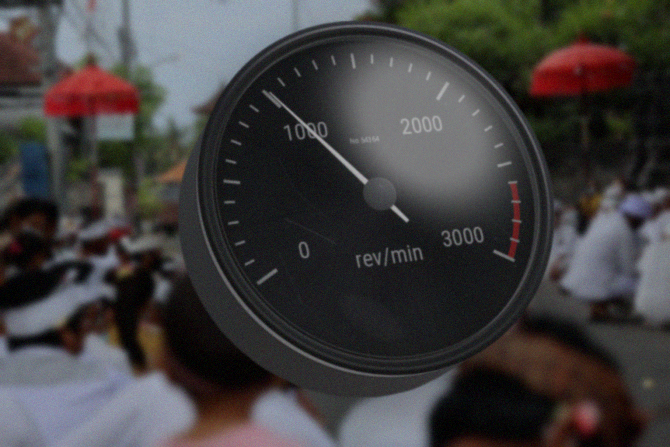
1000 rpm
